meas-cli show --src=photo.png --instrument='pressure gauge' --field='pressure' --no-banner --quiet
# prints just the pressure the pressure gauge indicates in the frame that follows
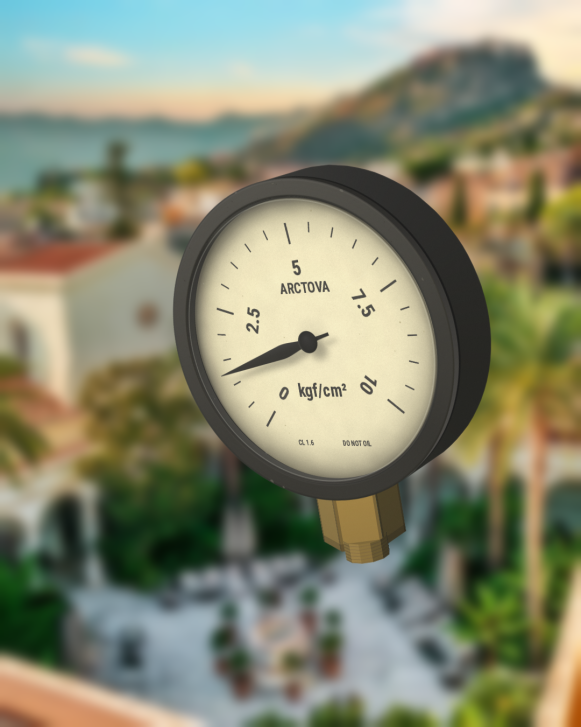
1.25 kg/cm²
